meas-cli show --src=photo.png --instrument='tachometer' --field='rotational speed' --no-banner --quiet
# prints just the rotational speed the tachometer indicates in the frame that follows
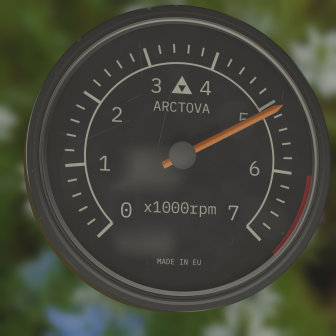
5100 rpm
